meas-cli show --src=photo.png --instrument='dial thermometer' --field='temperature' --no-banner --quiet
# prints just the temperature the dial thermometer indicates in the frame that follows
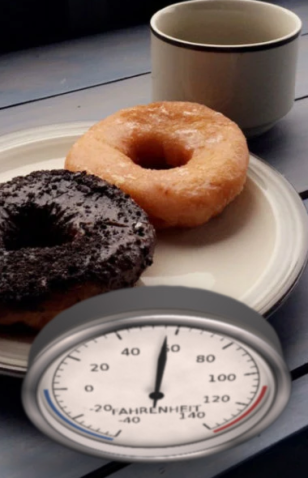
56 °F
